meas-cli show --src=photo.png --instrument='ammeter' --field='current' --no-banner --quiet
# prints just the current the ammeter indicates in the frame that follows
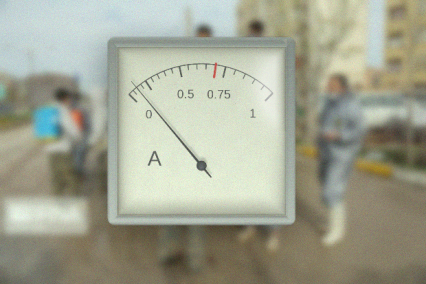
0.15 A
